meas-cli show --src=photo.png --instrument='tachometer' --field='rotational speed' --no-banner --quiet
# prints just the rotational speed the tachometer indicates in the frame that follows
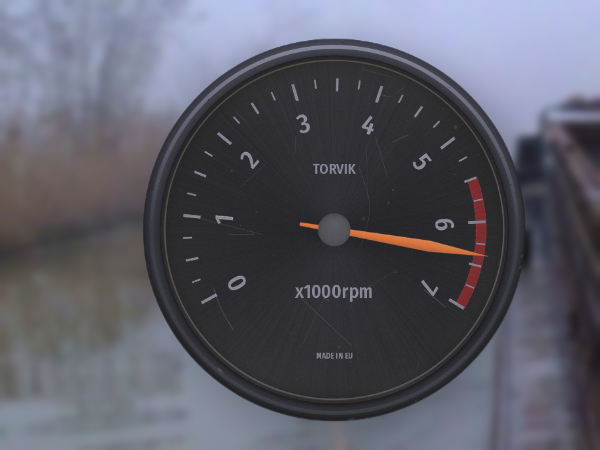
6375 rpm
